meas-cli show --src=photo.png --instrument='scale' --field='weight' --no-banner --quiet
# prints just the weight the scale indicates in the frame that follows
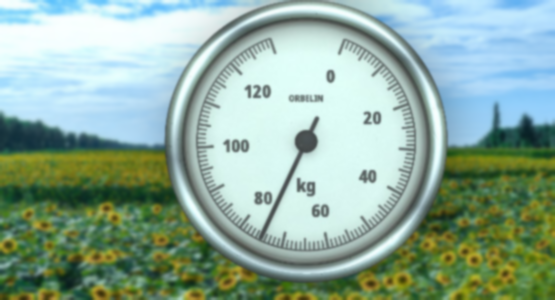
75 kg
